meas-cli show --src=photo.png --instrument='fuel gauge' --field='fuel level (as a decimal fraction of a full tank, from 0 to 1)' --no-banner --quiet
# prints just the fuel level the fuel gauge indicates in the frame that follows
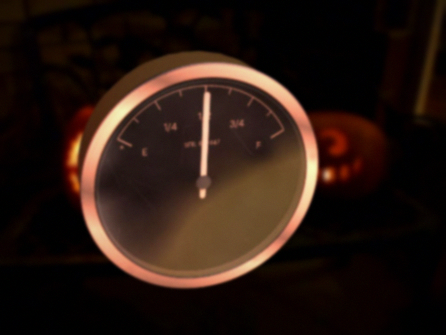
0.5
